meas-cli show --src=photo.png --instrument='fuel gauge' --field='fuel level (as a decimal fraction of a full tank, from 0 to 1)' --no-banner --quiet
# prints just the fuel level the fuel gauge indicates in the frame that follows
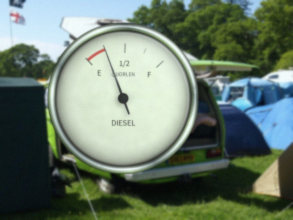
0.25
